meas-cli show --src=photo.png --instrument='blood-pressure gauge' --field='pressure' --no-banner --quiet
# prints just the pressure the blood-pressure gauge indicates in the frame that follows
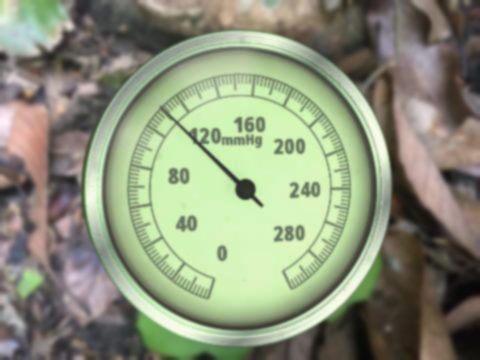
110 mmHg
